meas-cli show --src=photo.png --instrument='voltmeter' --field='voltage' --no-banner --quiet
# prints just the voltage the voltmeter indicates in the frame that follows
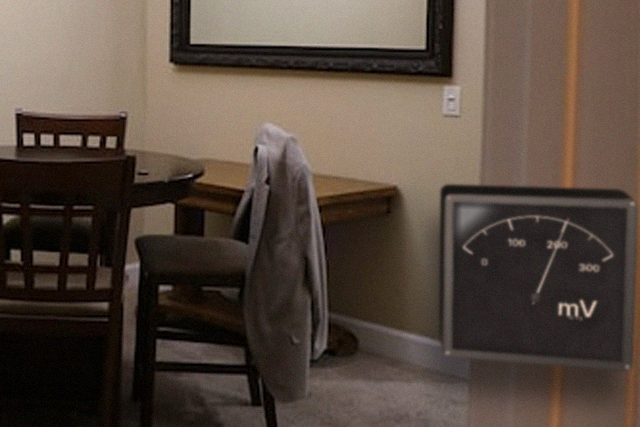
200 mV
